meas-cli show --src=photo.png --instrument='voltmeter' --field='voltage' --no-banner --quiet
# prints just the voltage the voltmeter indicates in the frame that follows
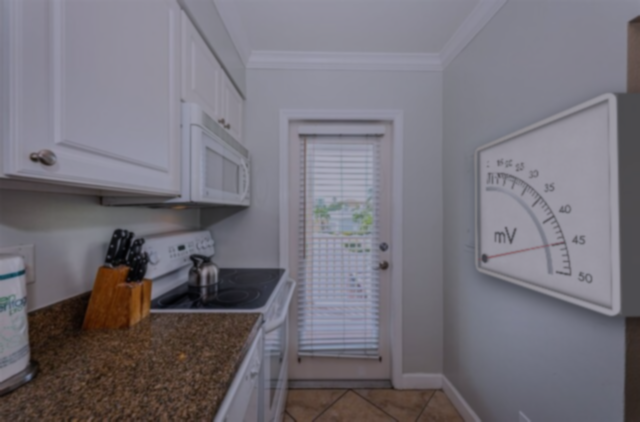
45 mV
